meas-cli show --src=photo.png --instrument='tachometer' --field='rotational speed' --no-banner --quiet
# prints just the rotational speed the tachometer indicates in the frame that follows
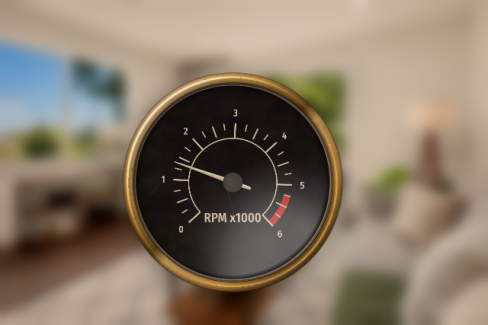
1375 rpm
